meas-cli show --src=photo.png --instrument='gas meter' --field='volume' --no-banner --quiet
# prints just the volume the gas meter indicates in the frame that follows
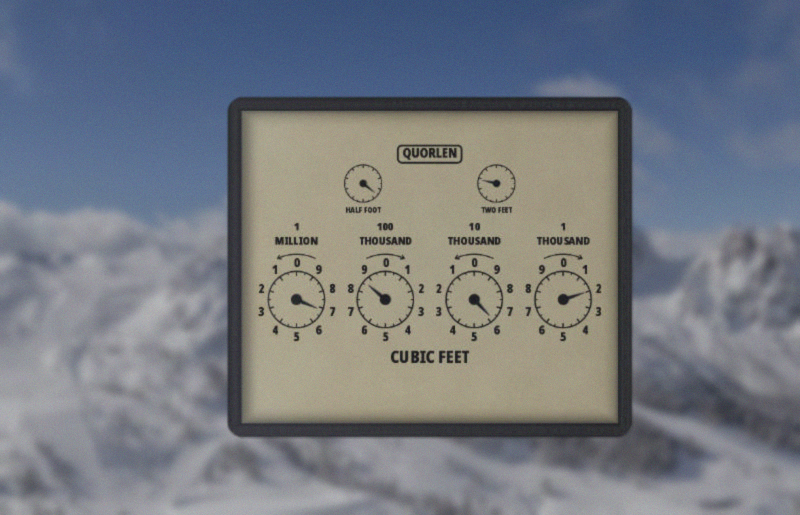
686200 ft³
